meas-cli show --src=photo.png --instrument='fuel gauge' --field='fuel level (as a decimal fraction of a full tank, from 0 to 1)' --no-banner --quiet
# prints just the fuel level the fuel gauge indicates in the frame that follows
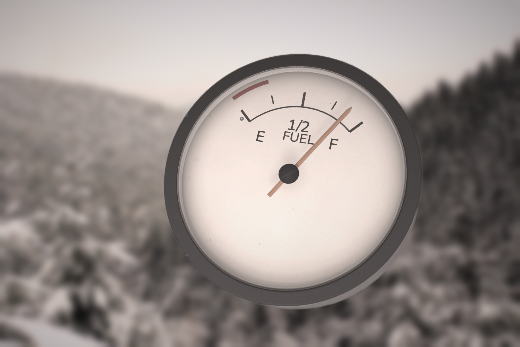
0.875
